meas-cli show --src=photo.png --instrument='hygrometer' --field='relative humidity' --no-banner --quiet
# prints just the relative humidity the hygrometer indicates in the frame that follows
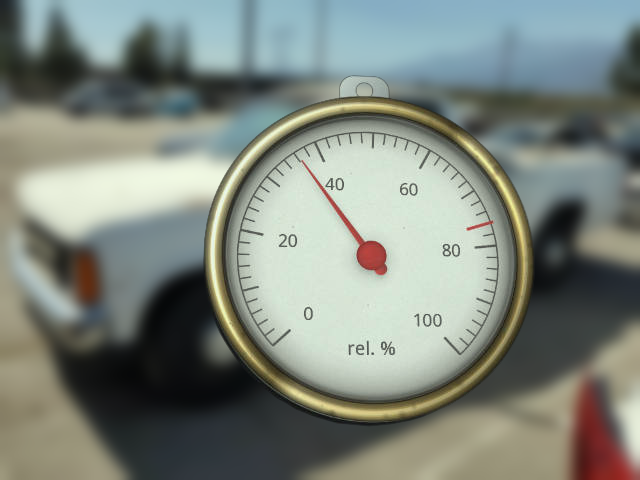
36 %
